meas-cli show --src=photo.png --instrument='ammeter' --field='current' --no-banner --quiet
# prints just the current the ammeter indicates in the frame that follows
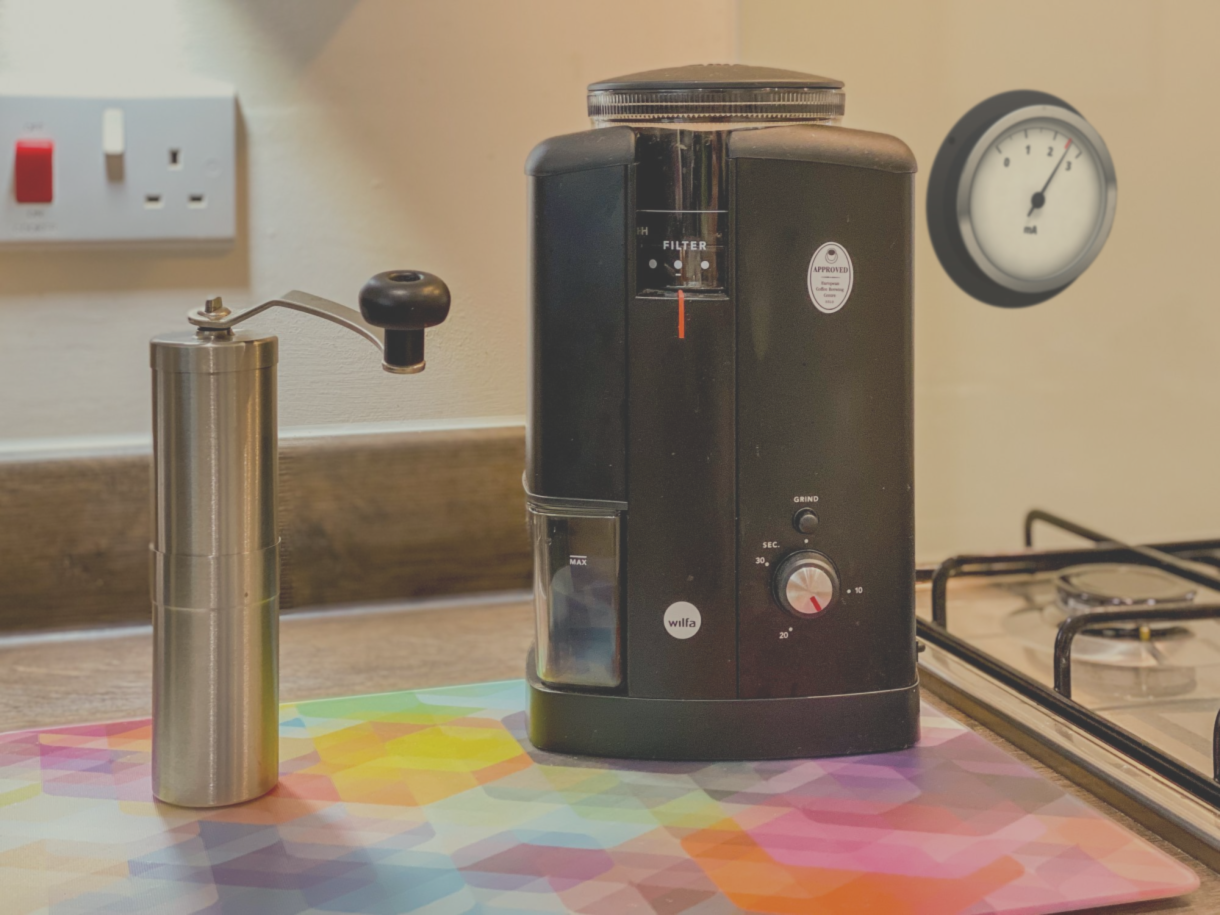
2.5 mA
